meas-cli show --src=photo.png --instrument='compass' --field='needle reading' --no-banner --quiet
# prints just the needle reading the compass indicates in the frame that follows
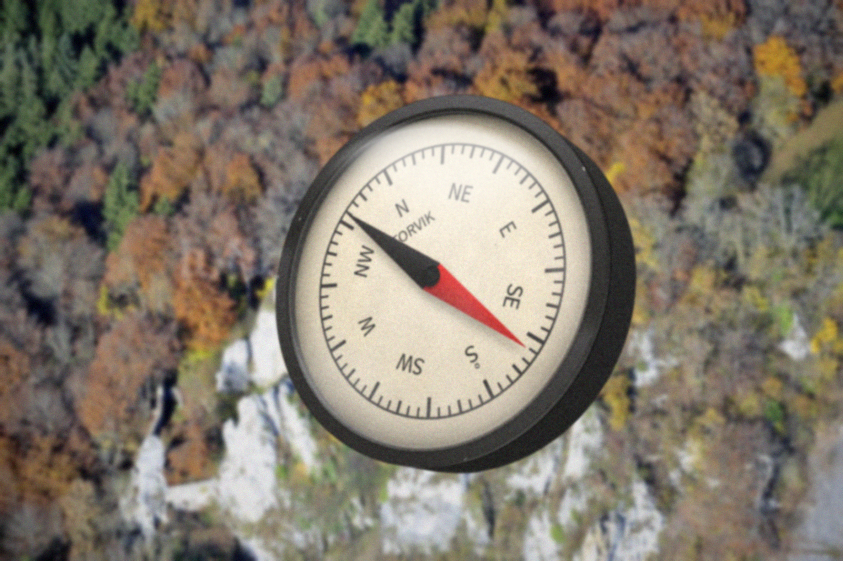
155 °
